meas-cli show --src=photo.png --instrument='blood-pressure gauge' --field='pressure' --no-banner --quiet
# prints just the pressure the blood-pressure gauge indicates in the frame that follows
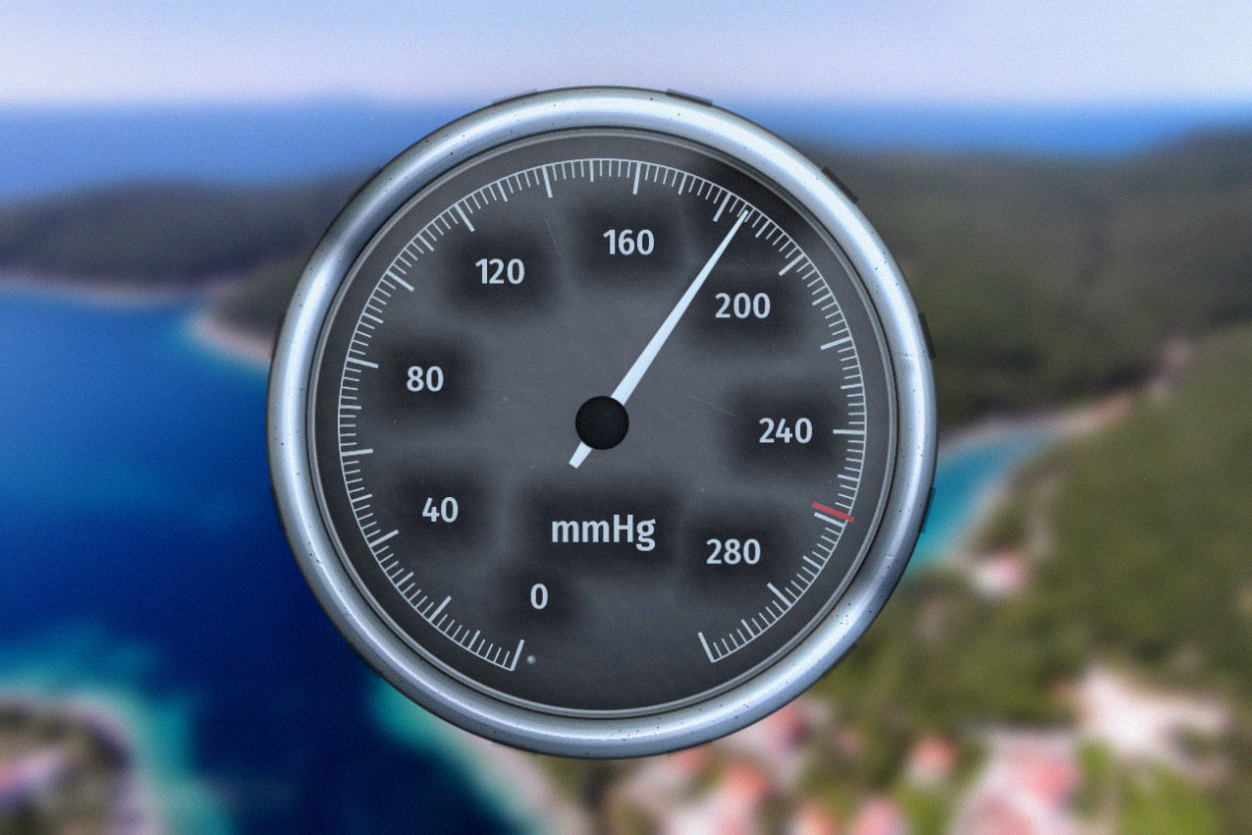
185 mmHg
